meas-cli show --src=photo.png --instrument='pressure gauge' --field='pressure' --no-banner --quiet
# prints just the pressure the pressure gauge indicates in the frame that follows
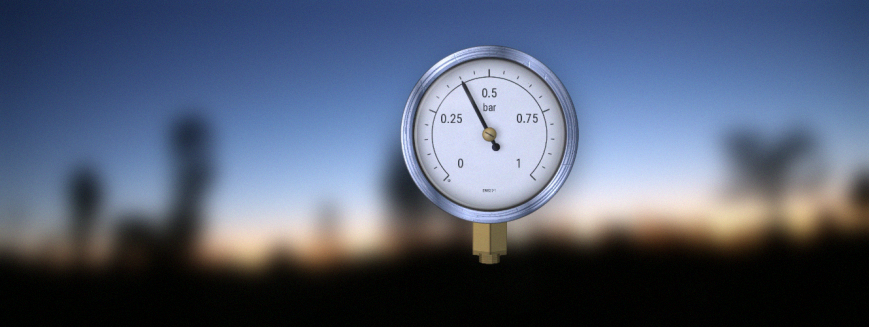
0.4 bar
